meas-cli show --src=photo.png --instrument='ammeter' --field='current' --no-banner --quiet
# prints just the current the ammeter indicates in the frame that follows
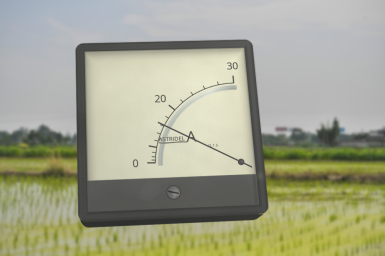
16 A
